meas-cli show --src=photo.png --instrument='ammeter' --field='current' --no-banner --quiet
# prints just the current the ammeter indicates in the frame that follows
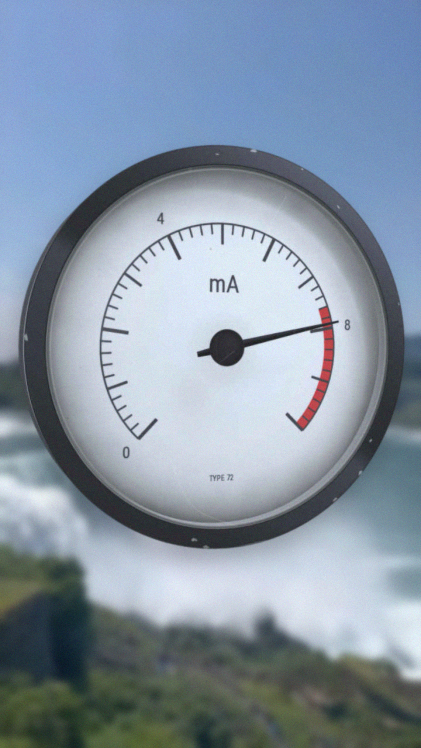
7.9 mA
